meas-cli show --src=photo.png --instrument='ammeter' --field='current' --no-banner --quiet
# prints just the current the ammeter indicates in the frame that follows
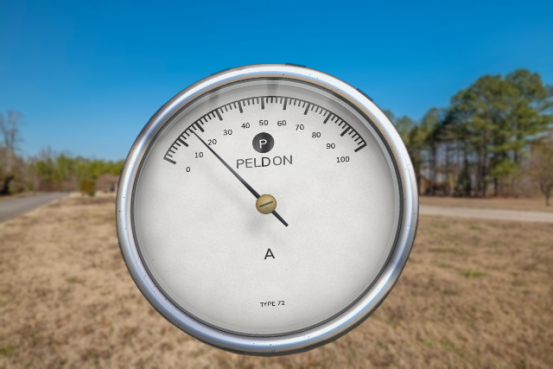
16 A
